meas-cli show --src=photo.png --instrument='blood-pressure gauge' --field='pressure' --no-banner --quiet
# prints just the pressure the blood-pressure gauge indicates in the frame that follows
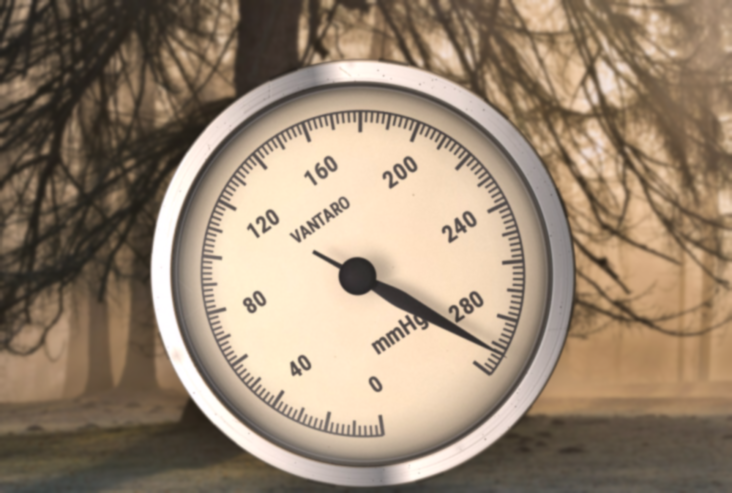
292 mmHg
